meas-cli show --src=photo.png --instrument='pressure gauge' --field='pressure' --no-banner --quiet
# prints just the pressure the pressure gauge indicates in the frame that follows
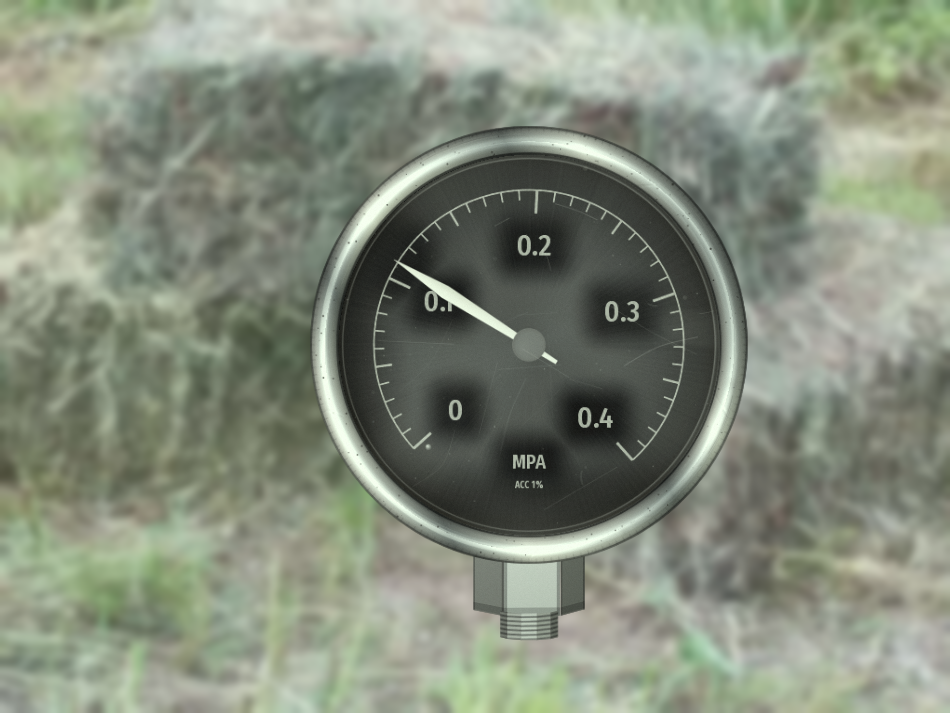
0.11 MPa
